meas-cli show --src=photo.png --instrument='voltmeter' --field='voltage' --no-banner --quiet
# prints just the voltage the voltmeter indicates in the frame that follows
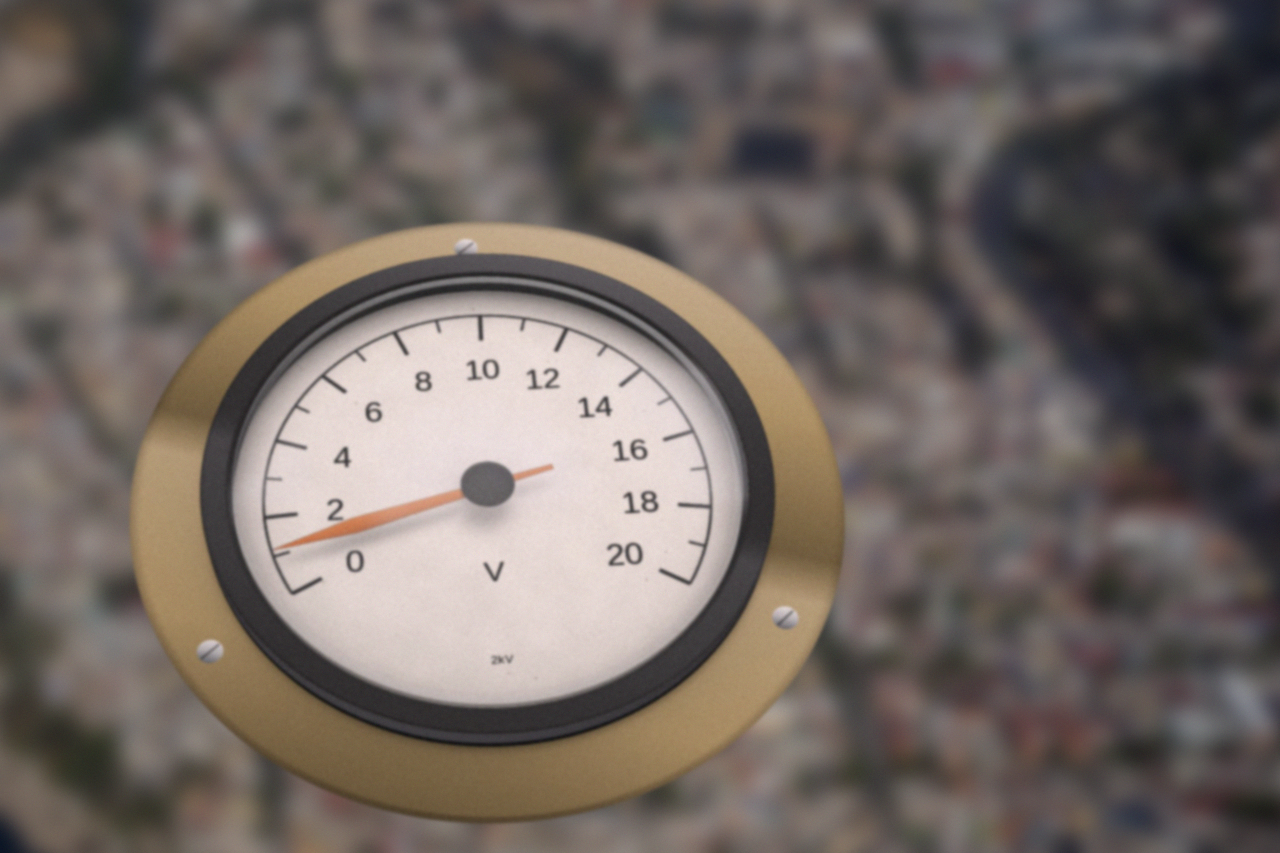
1 V
